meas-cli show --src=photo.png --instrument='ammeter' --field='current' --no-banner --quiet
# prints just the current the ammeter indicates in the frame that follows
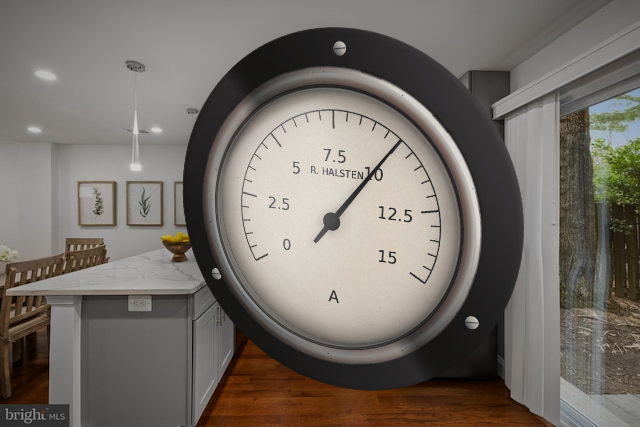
10 A
